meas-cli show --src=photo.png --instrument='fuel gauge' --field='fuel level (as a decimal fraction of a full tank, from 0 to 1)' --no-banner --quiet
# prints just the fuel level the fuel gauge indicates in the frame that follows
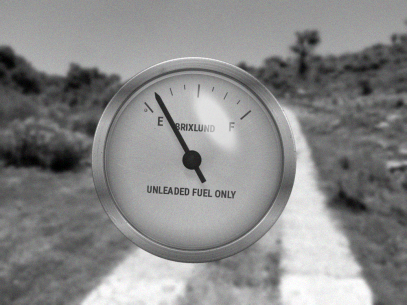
0.125
